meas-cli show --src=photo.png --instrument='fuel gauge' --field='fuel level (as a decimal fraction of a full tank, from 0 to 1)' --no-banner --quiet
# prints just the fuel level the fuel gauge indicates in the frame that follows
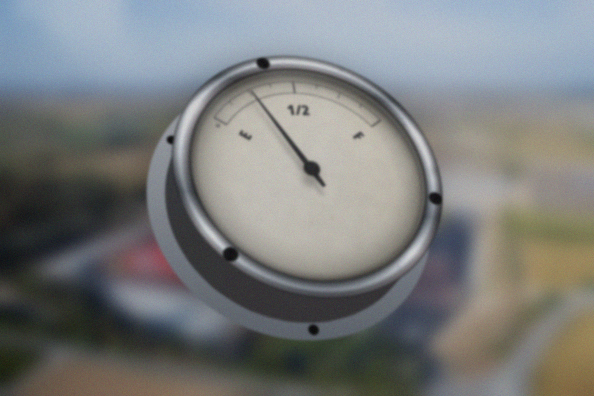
0.25
